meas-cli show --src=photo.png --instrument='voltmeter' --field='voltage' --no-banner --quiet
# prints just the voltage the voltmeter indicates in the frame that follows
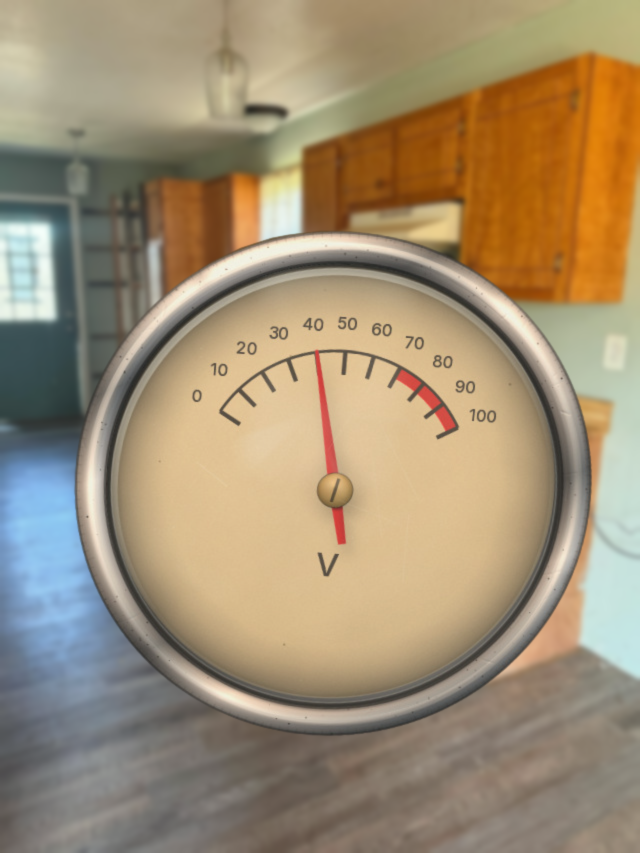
40 V
